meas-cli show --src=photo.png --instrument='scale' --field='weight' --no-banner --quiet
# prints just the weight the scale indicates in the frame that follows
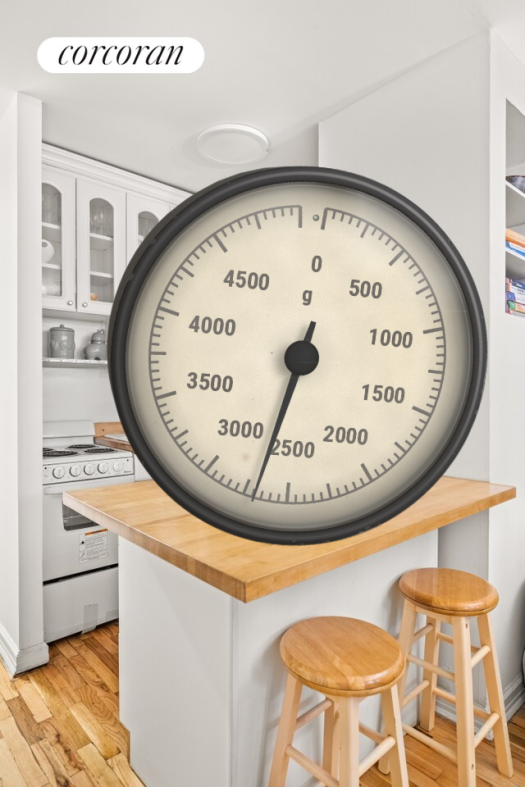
2700 g
